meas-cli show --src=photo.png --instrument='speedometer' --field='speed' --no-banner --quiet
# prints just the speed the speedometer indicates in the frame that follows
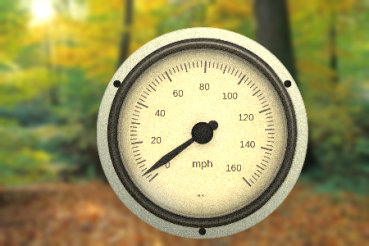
4 mph
